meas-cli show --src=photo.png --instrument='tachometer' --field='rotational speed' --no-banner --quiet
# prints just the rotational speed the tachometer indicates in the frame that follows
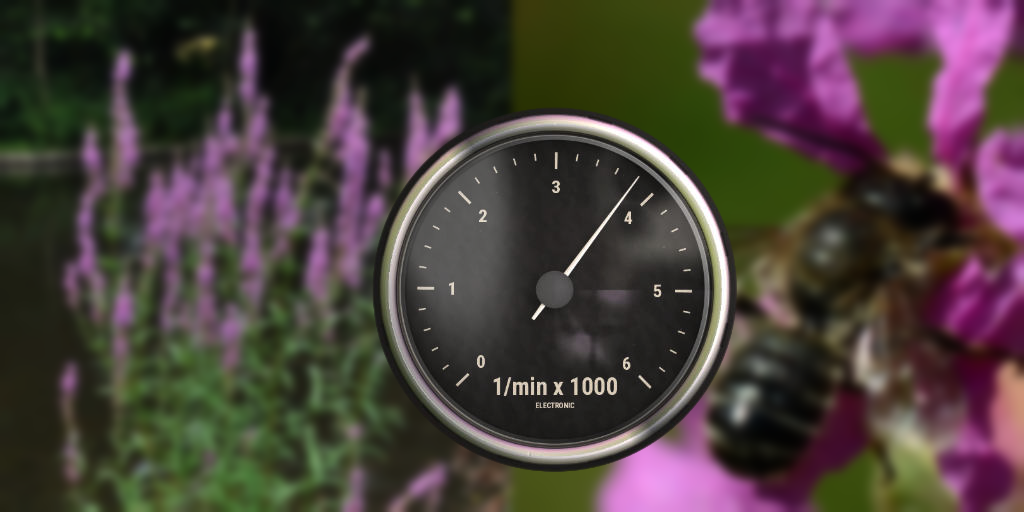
3800 rpm
